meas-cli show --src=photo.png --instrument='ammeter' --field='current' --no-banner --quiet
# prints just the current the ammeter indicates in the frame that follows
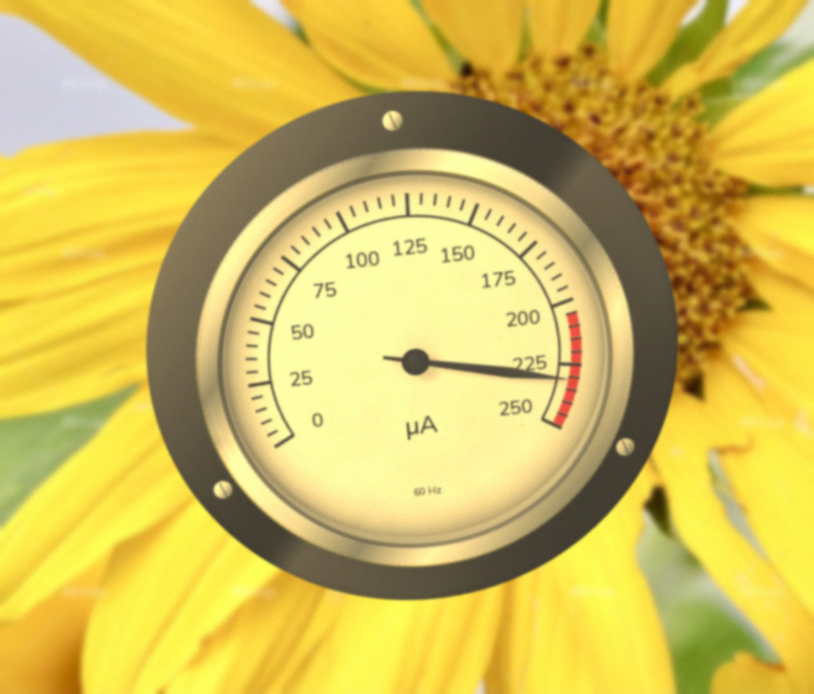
230 µA
